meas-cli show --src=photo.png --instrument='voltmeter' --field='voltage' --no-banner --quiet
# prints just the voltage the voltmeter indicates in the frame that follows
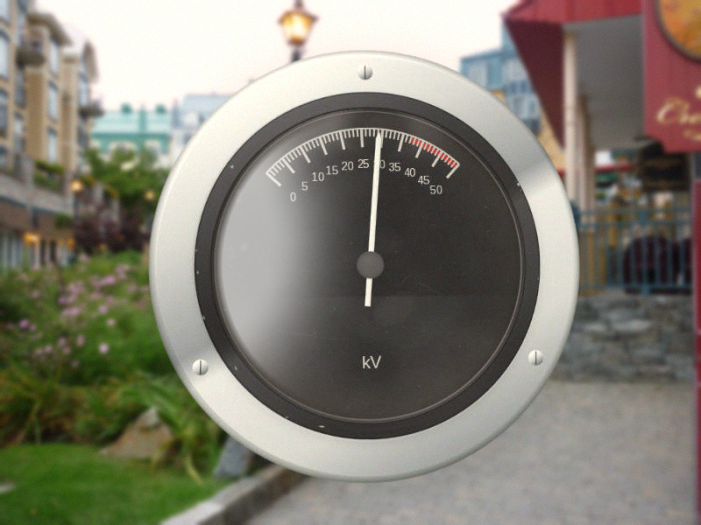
29 kV
